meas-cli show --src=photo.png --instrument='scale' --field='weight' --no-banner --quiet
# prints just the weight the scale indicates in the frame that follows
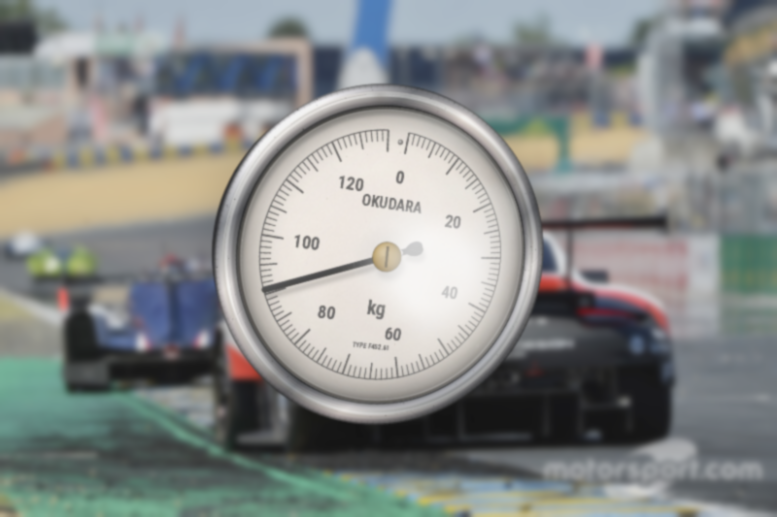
91 kg
